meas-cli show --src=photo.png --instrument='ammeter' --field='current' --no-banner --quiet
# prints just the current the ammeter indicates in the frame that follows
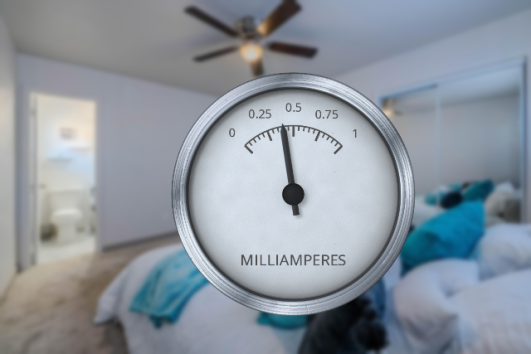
0.4 mA
